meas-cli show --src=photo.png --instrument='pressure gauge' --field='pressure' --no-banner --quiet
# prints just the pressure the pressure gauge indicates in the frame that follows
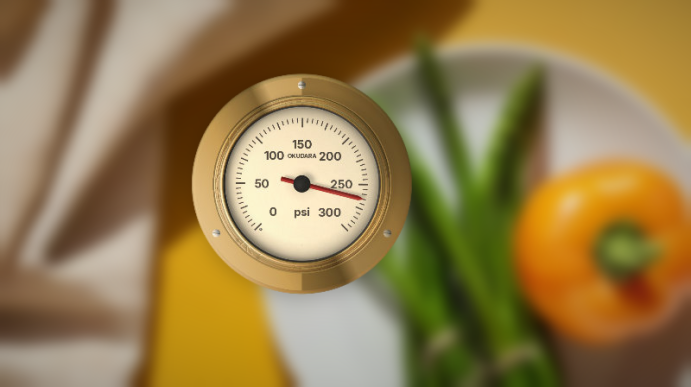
265 psi
